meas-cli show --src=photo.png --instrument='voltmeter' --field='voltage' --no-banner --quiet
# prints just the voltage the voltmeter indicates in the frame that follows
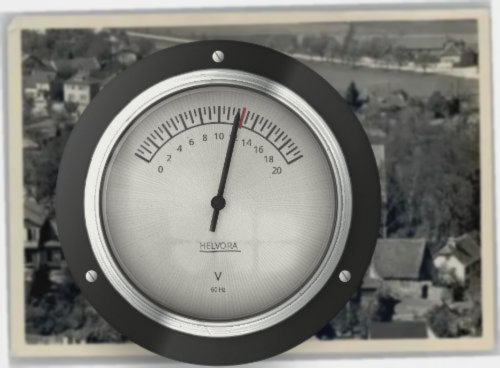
12 V
